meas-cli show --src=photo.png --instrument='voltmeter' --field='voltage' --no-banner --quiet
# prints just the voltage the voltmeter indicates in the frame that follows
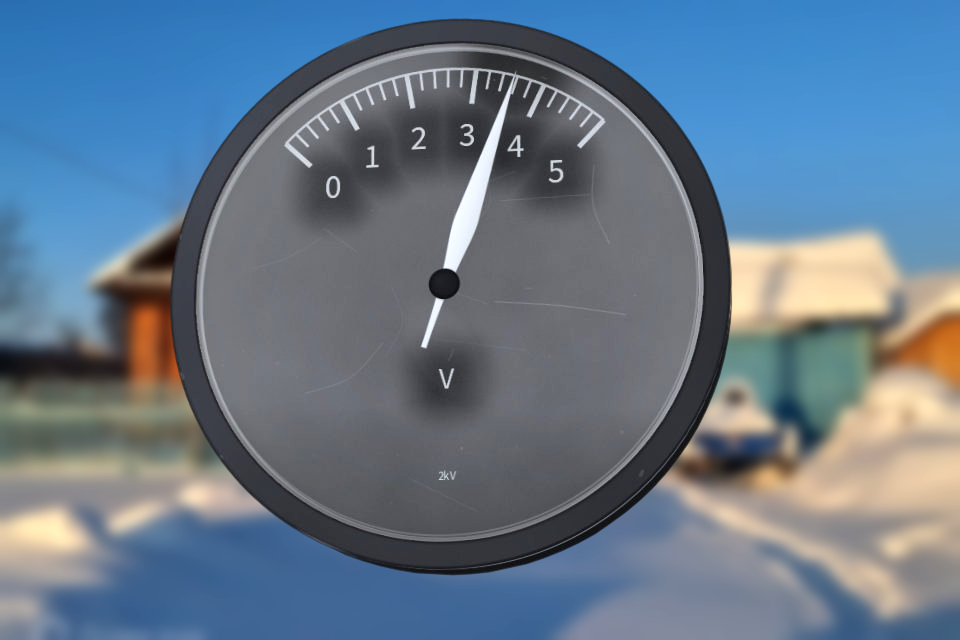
3.6 V
